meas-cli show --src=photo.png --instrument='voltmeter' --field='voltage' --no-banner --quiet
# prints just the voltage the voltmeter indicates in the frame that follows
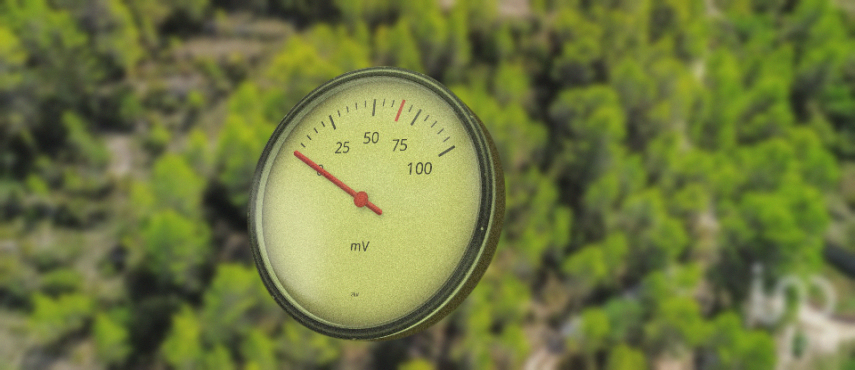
0 mV
